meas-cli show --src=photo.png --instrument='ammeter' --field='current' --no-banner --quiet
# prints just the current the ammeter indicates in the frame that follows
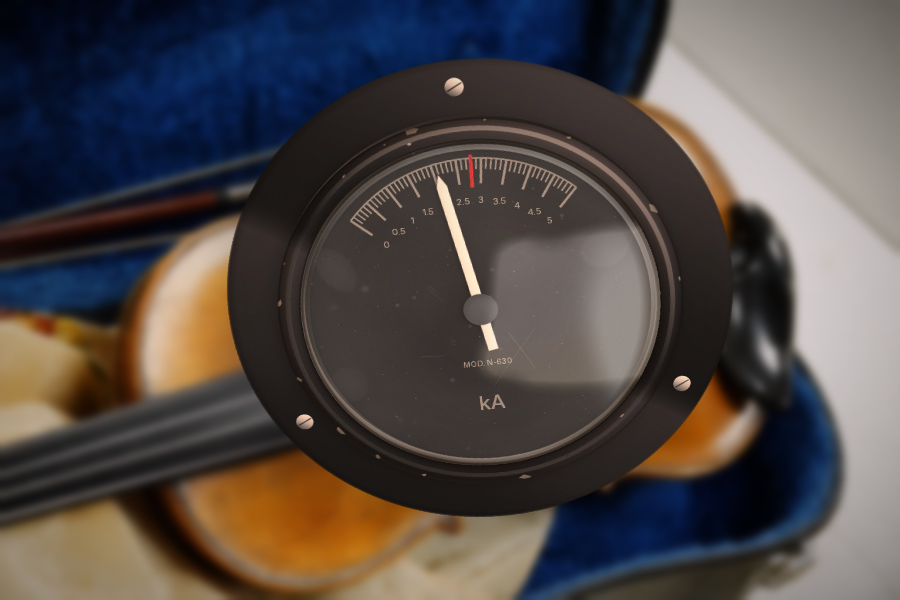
2.1 kA
